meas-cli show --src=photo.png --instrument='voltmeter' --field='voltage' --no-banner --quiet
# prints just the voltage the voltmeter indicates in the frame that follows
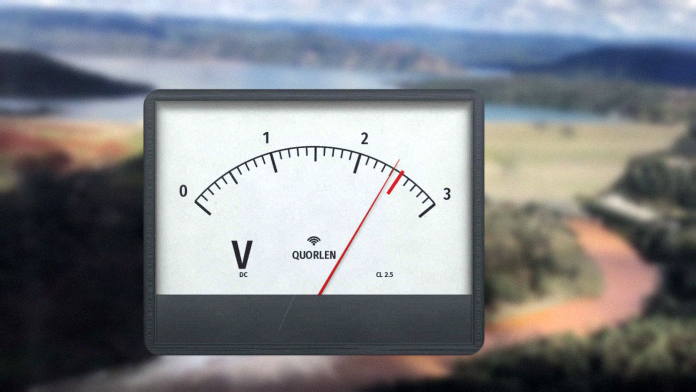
2.4 V
